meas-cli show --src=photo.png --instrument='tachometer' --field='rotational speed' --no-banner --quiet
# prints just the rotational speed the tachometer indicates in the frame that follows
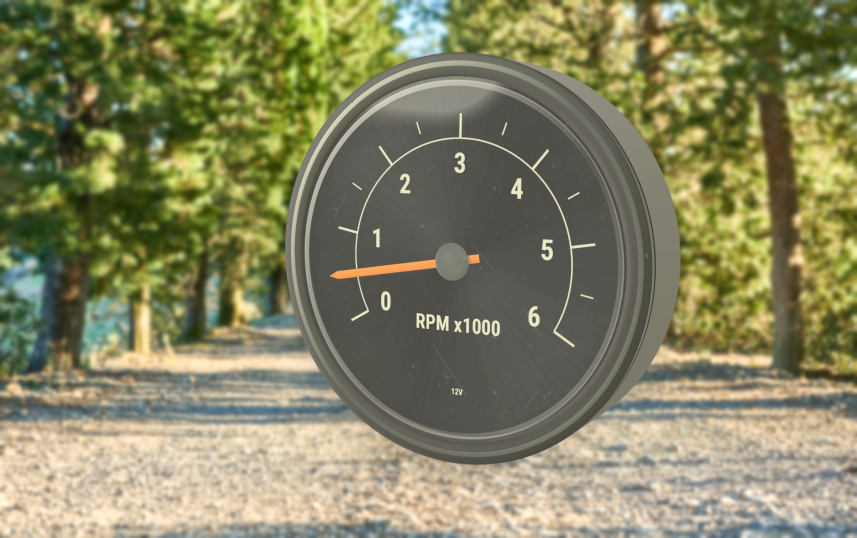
500 rpm
